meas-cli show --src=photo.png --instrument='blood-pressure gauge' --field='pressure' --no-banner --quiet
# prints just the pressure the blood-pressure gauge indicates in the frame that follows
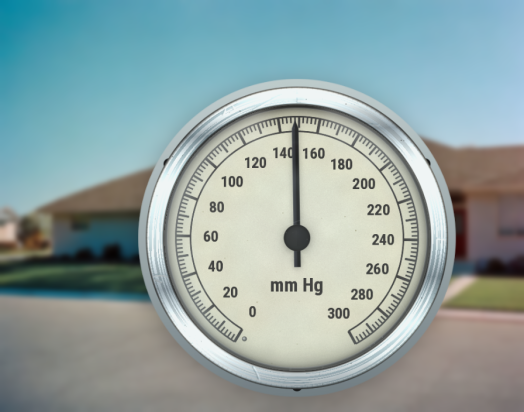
148 mmHg
